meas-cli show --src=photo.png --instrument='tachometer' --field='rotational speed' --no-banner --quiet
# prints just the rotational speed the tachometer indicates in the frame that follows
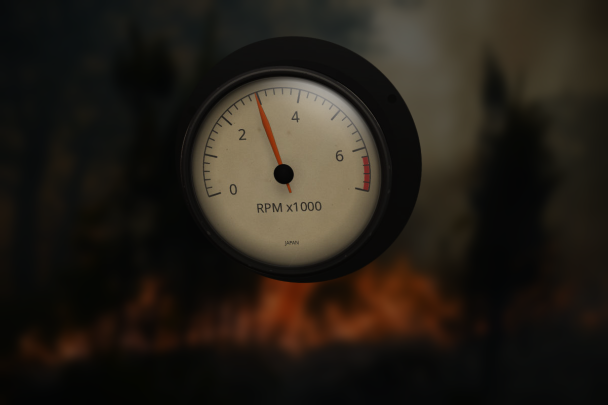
3000 rpm
